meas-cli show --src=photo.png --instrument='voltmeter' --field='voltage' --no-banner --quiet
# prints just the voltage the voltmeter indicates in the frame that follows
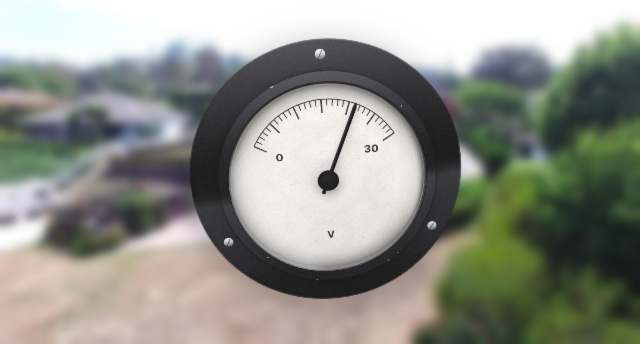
21 V
